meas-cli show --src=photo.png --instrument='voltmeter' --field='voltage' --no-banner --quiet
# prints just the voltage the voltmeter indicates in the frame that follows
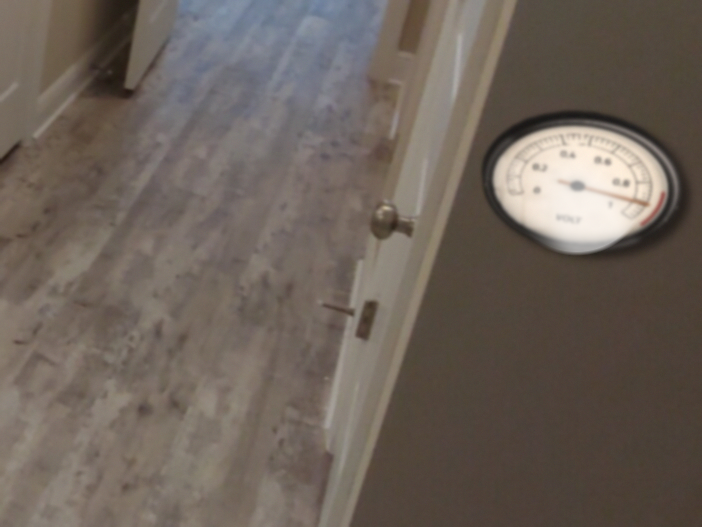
0.9 V
